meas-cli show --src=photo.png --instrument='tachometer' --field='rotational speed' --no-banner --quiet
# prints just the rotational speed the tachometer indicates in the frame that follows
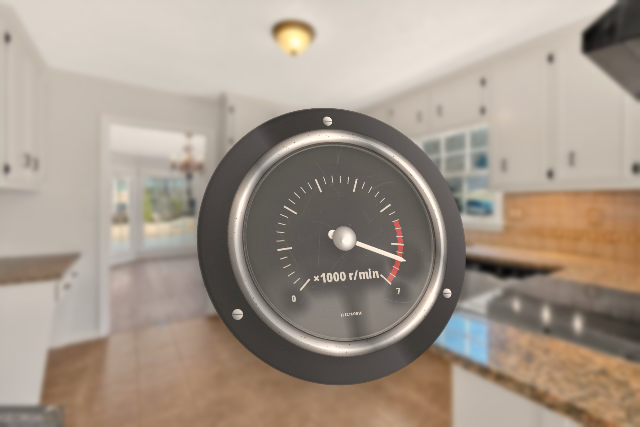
6400 rpm
